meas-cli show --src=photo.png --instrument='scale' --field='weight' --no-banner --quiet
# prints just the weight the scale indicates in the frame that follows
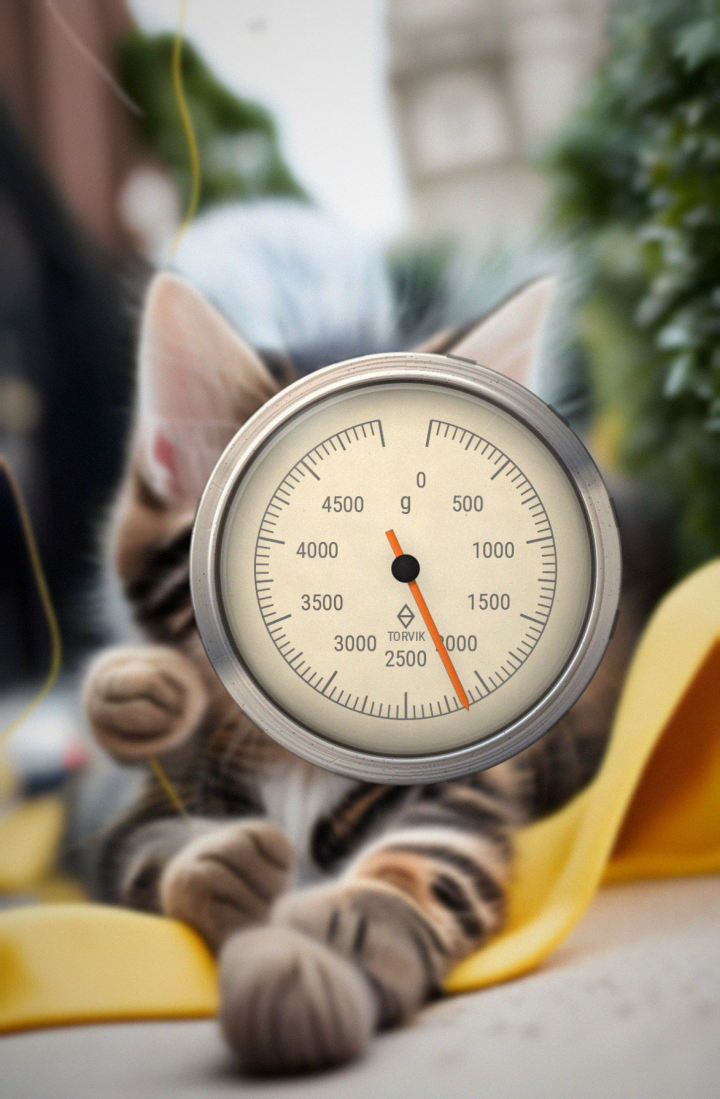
2150 g
